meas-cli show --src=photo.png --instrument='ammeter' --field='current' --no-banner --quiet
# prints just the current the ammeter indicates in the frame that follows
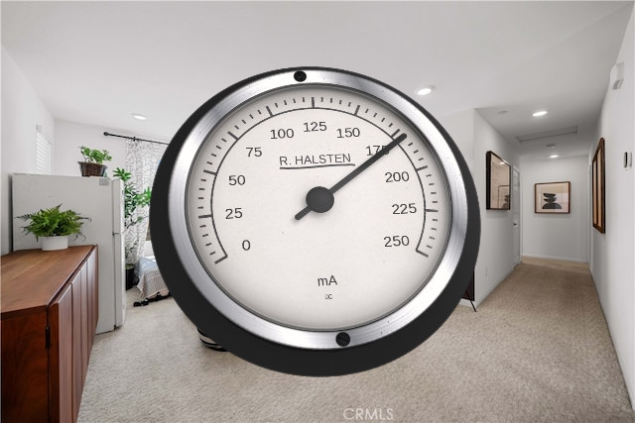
180 mA
